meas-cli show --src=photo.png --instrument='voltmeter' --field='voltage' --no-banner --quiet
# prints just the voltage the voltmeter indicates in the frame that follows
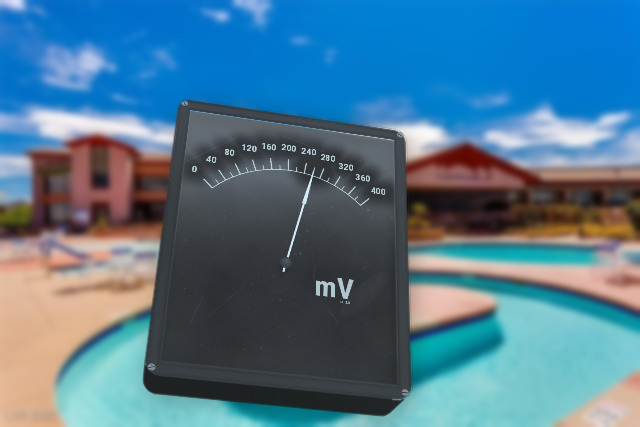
260 mV
